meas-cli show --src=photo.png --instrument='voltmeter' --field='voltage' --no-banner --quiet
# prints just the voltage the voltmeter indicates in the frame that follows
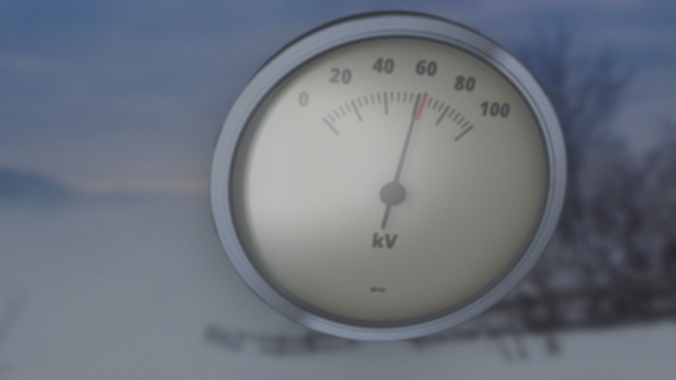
60 kV
